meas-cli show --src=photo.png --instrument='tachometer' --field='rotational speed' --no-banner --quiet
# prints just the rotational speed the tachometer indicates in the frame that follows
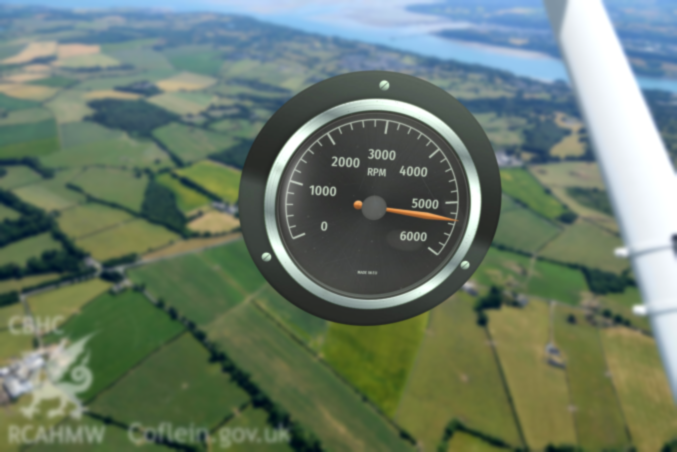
5300 rpm
